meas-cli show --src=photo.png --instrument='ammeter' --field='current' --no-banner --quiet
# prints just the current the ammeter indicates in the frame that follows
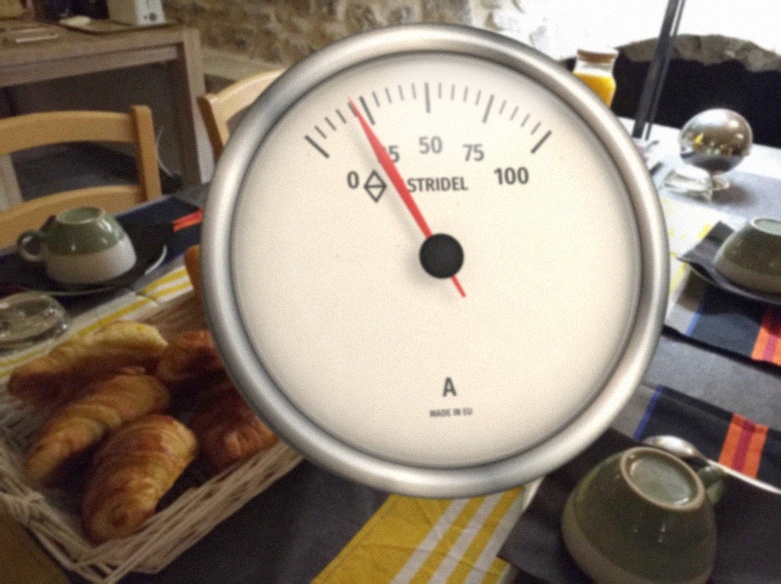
20 A
